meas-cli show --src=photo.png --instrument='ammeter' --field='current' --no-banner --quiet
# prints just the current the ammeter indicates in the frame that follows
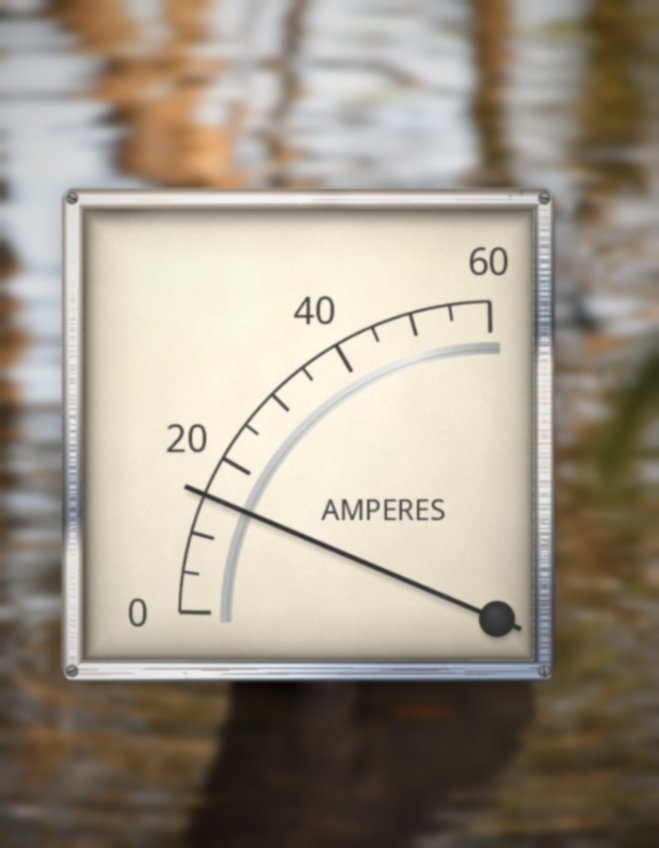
15 A
